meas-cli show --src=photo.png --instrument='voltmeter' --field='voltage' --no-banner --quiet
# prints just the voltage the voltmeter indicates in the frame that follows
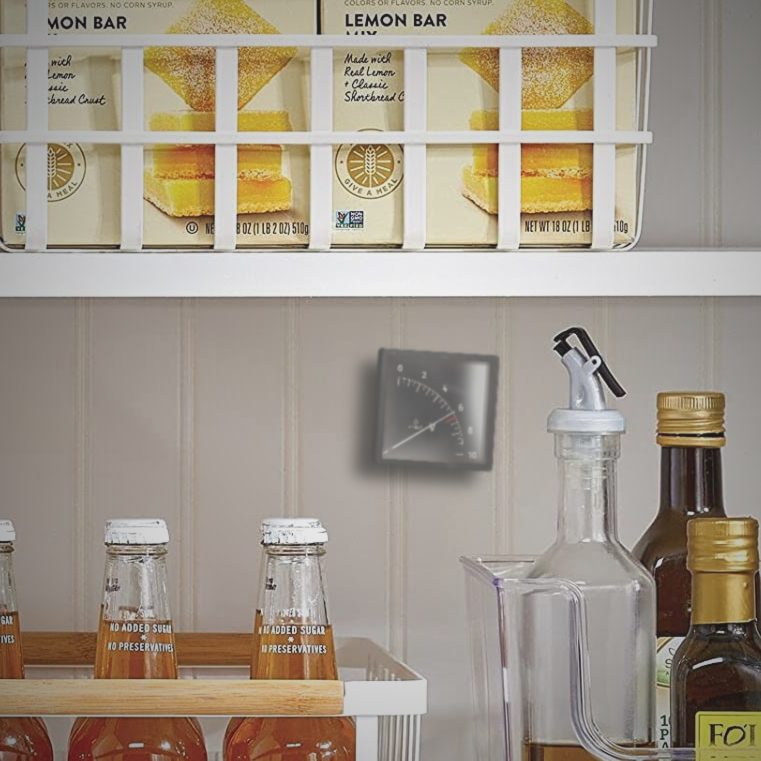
6 V
